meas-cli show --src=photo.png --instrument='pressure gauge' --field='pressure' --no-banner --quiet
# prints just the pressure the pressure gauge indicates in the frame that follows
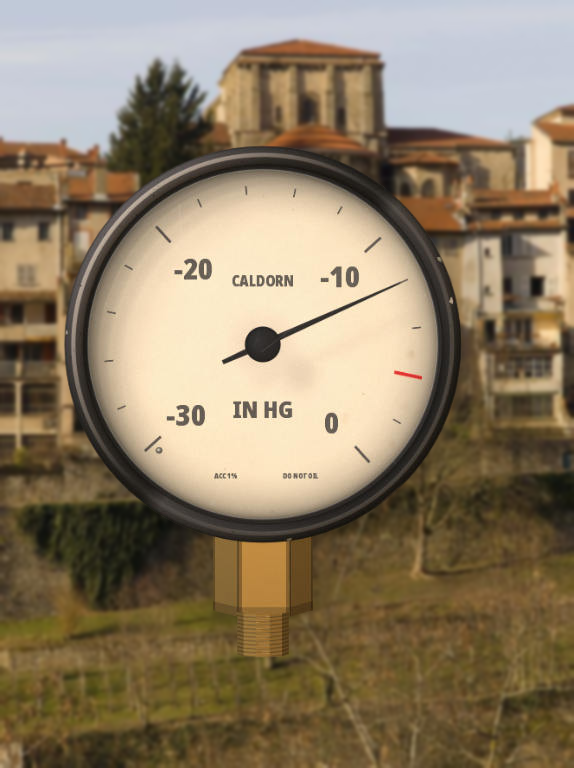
-8 inHg
